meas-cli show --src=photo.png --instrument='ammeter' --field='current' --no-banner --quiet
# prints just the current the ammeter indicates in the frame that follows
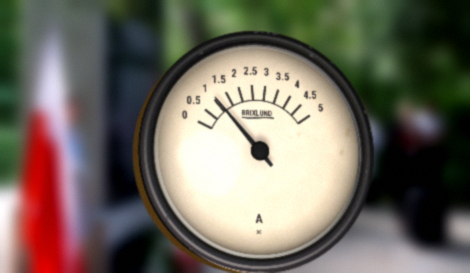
1 A
